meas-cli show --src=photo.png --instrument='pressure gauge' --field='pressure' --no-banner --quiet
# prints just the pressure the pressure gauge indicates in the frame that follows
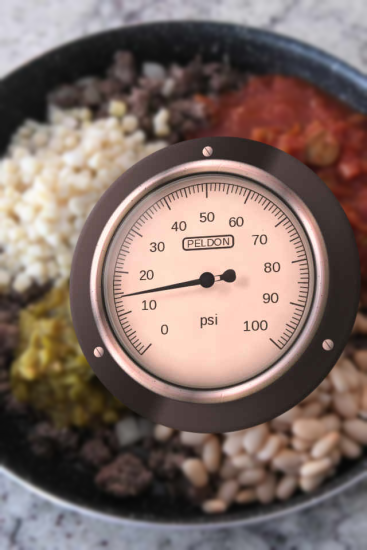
14 psi
